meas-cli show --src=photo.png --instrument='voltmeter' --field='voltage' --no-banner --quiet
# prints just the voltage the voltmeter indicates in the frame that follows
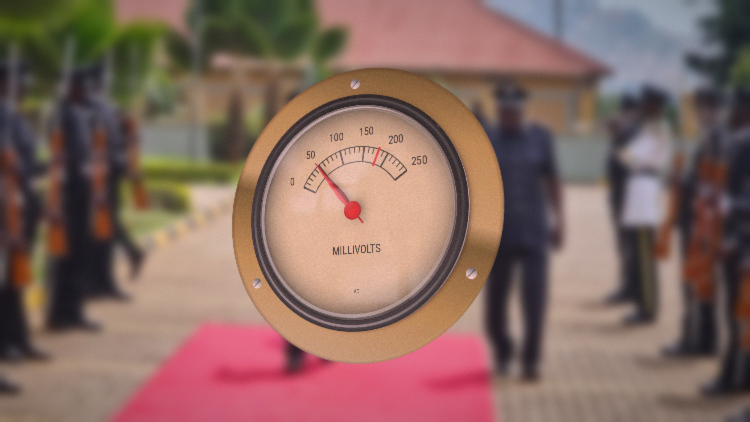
50 mV
